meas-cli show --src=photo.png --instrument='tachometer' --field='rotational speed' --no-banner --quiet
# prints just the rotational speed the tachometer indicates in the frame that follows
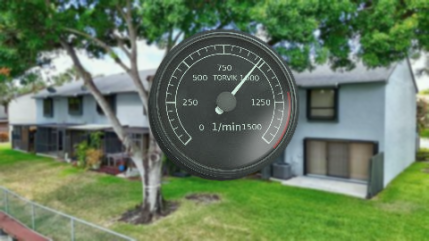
975 rpm
